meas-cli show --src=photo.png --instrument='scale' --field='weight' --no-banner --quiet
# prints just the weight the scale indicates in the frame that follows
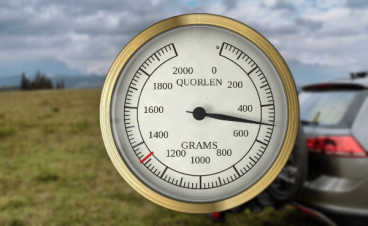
500 g
